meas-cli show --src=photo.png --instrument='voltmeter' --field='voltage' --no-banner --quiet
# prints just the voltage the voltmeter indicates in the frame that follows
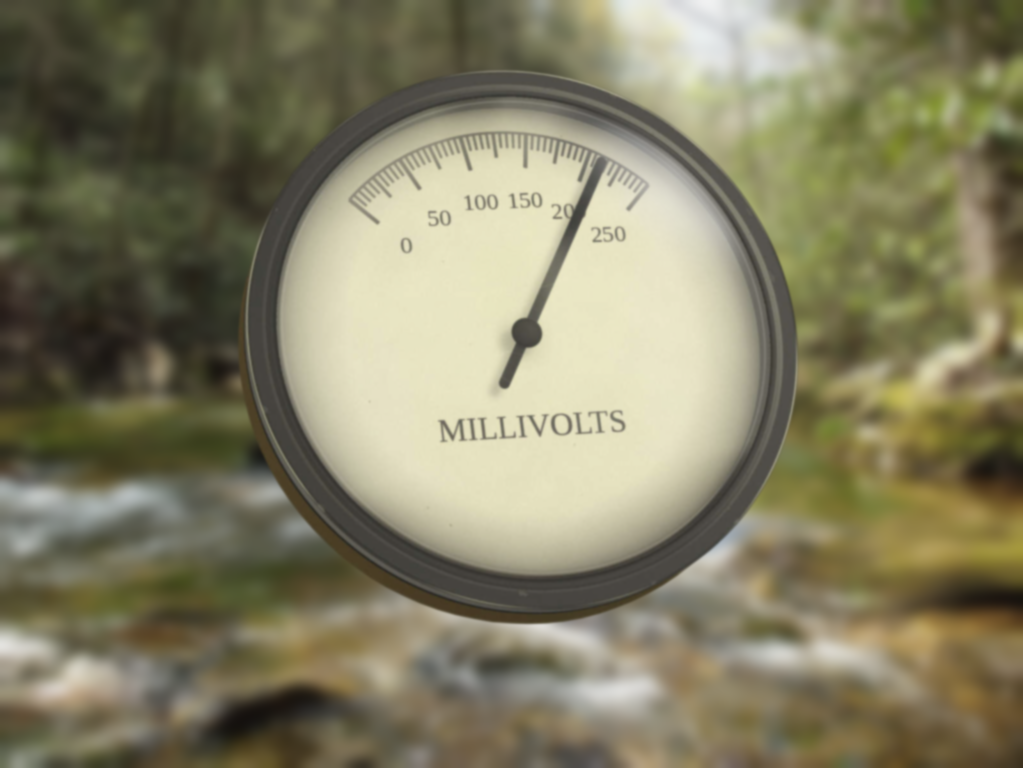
210 mV
